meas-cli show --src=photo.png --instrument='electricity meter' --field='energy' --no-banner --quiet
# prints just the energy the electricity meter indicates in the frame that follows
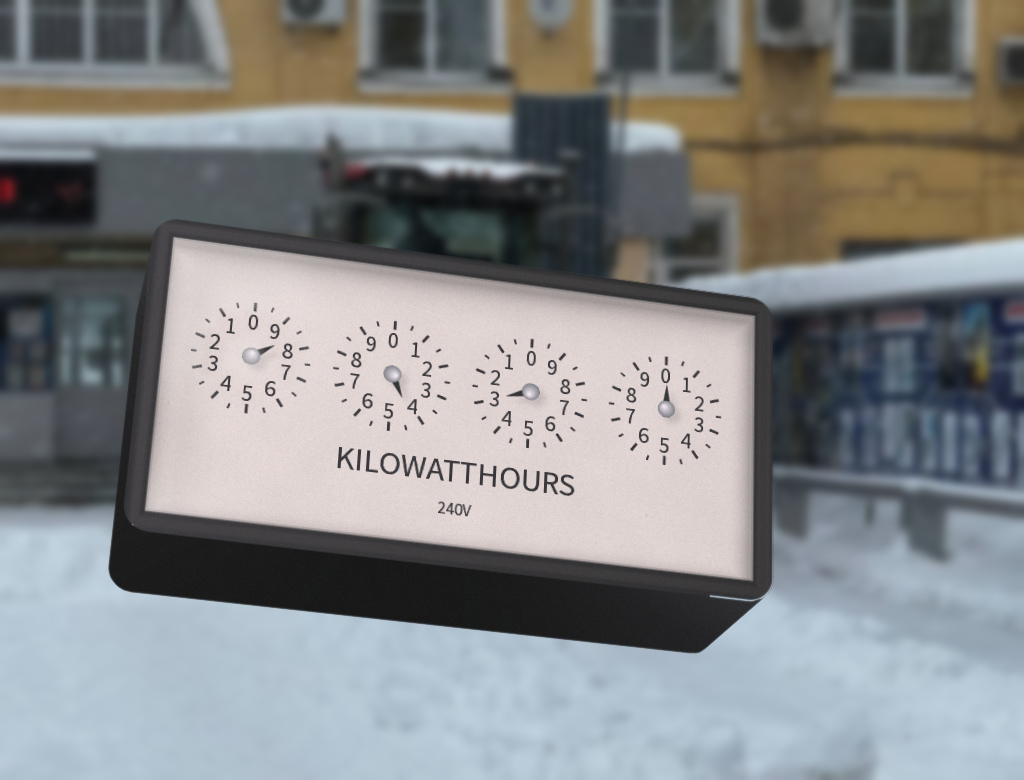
8430 kWh
